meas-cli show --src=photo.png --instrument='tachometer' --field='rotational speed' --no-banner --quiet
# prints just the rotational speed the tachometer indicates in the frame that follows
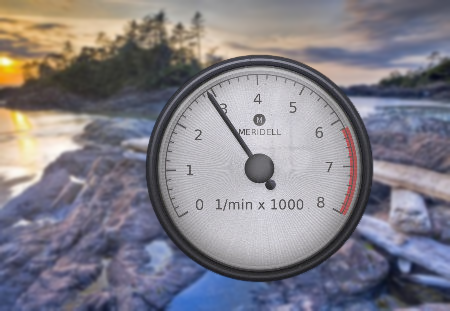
2900 rpm
